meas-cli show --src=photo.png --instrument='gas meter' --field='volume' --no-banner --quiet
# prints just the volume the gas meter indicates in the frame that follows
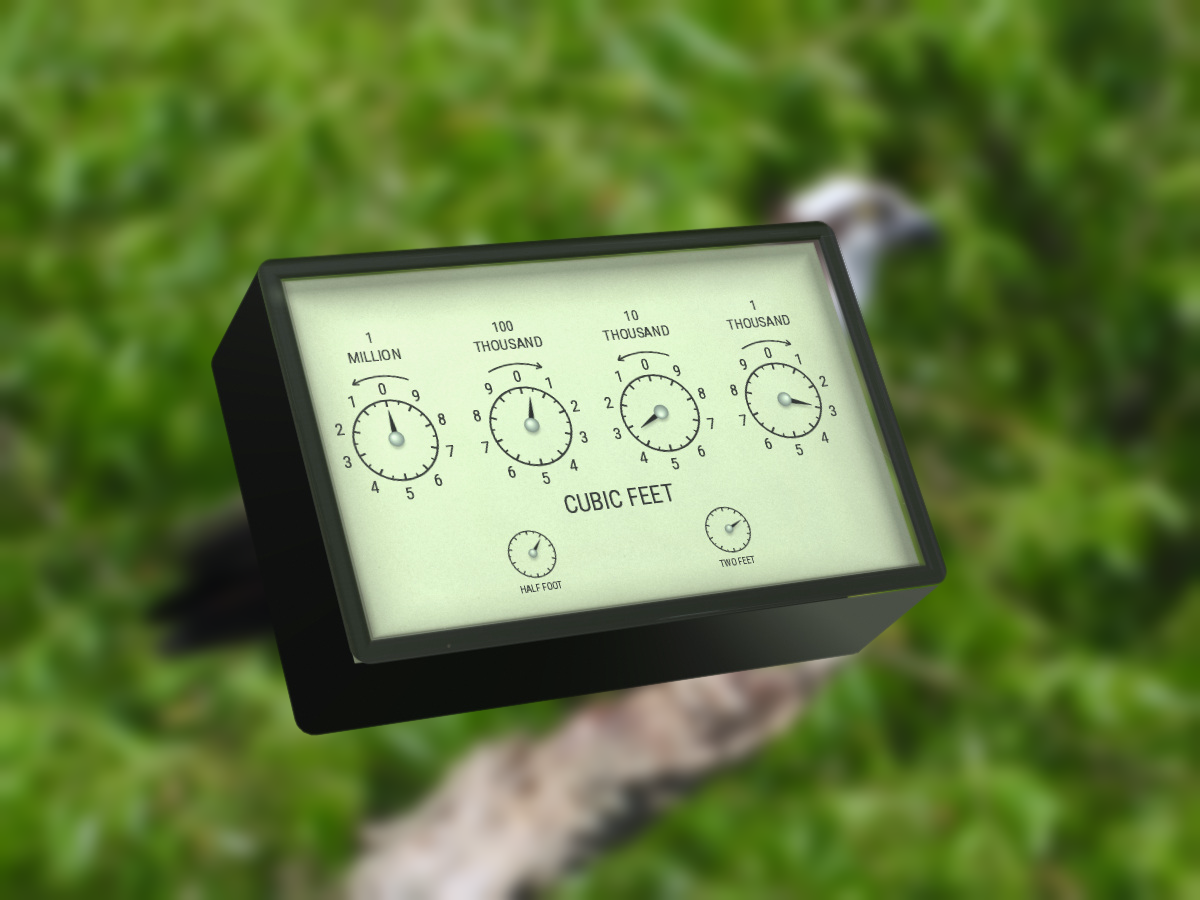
3300 ft³
